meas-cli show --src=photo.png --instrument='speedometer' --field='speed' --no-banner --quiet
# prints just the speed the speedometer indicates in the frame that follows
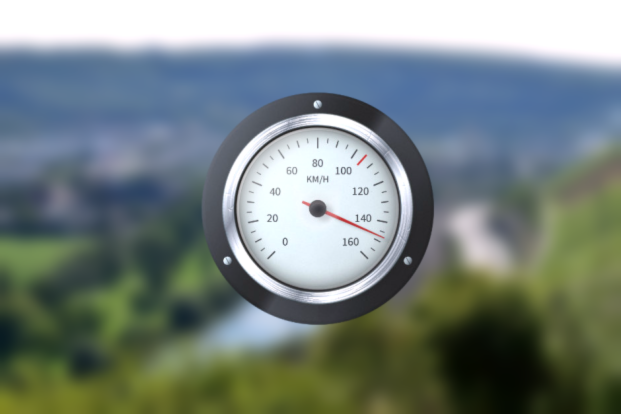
147.5 km/h
